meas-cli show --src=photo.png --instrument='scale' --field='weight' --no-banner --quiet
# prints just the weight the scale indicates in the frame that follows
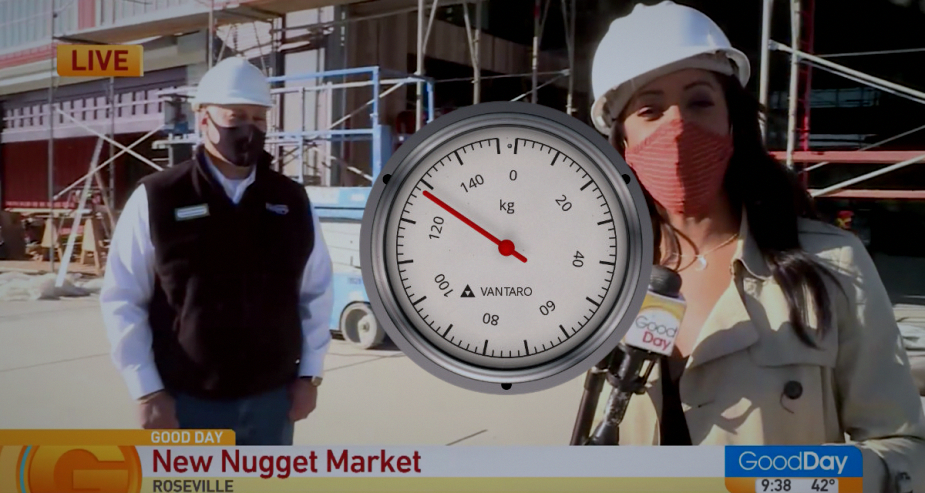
128 kg
